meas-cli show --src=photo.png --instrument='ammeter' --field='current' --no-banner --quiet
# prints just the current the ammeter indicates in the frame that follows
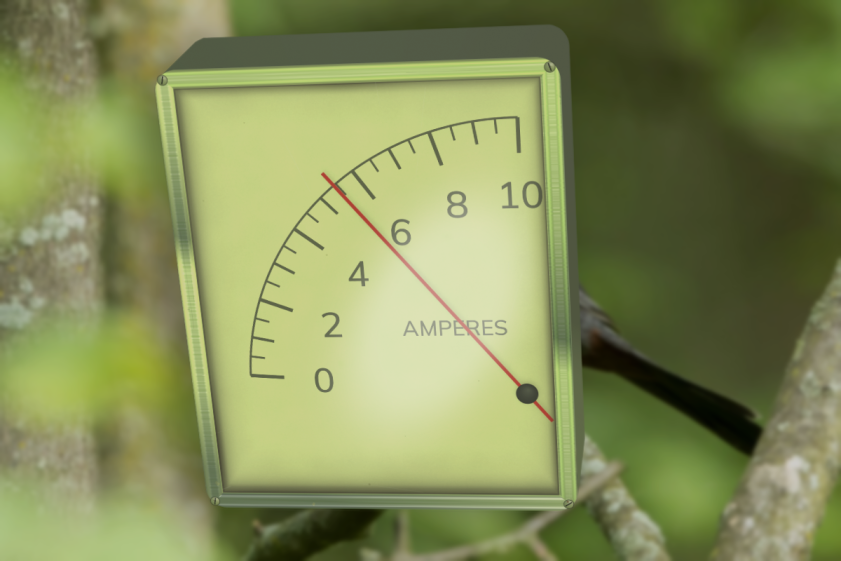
5.5 A
